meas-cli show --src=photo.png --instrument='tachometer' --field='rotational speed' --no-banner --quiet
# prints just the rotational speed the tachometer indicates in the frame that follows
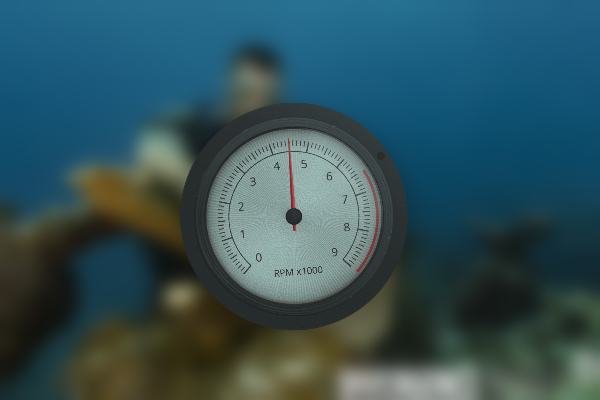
4500 rpm
